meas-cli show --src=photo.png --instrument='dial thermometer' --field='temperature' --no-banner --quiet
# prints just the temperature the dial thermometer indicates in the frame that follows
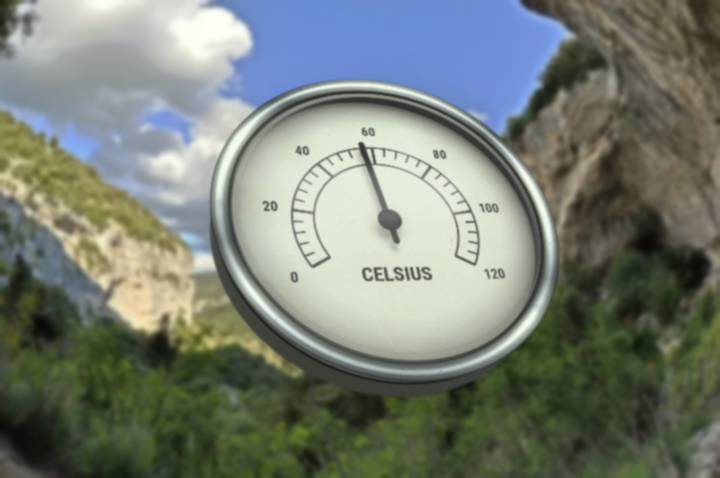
56 °C
